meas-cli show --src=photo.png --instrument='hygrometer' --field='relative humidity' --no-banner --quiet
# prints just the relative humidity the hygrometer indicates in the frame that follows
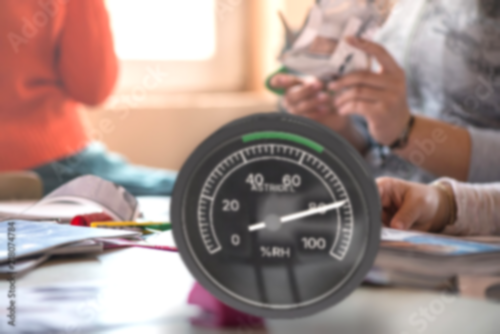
80 %
